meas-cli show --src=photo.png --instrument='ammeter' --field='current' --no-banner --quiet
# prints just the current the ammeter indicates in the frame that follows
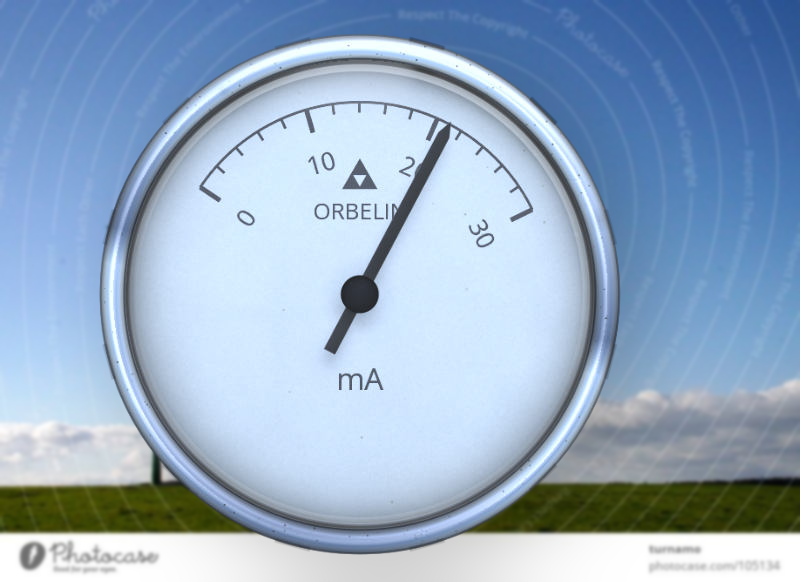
21 mA
